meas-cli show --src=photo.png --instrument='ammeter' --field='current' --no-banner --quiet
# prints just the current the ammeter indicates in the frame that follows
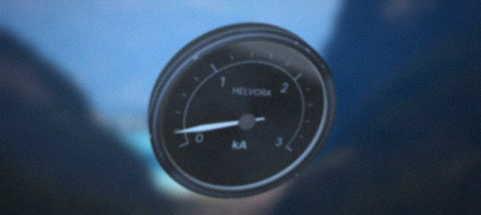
0.2 kA
